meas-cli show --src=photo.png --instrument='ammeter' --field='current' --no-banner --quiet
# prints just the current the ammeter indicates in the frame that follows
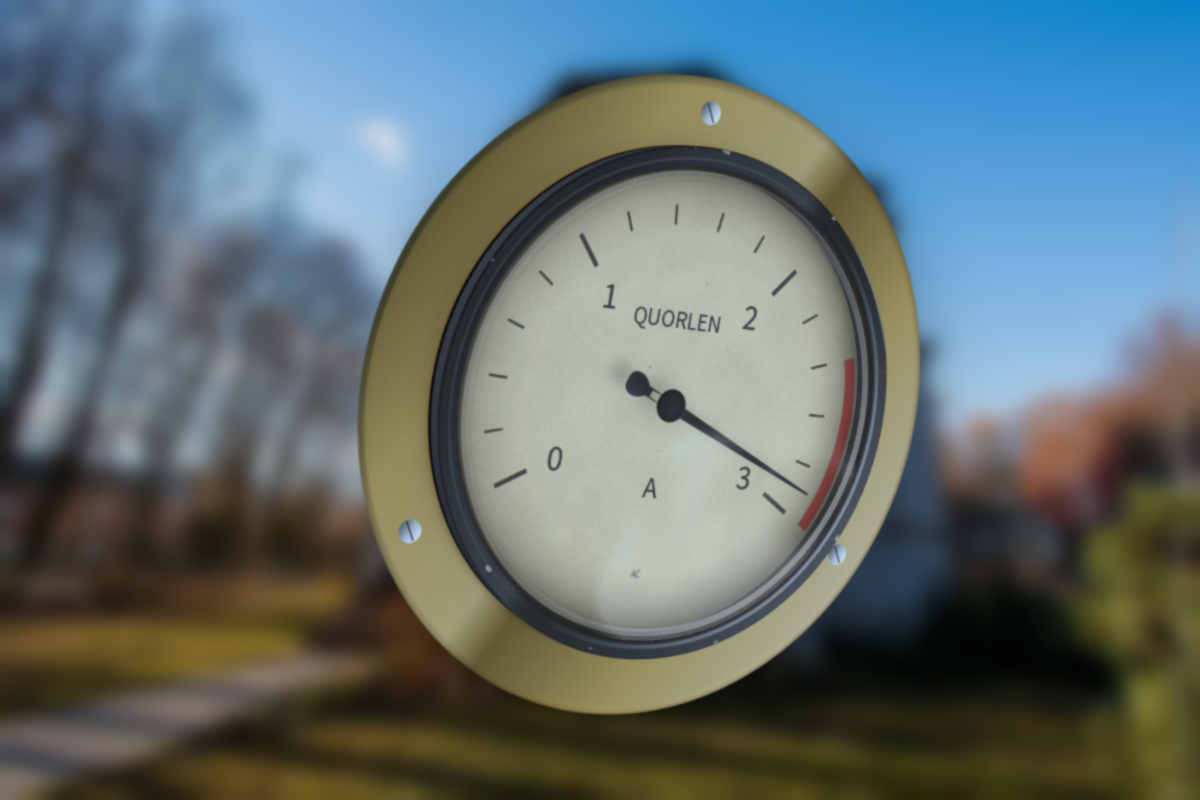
2.9 A
